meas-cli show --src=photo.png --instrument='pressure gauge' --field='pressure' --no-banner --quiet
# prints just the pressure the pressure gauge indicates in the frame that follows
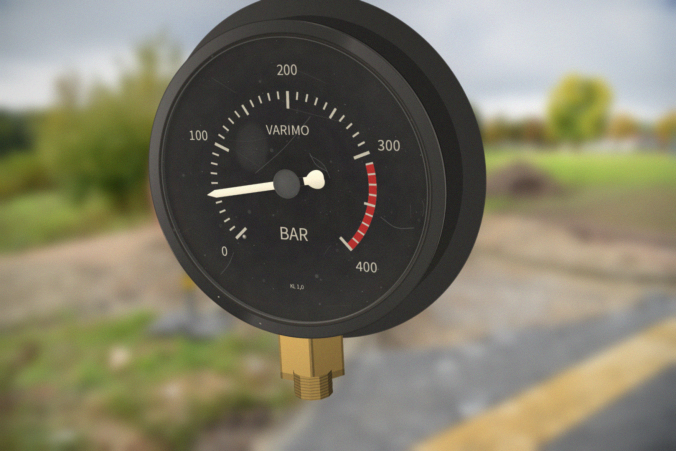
50 bar
